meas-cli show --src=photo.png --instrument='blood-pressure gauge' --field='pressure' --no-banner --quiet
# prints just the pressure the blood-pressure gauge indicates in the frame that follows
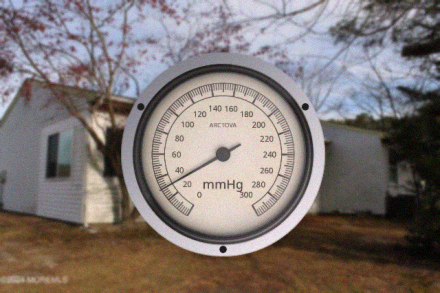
30 mmHg
